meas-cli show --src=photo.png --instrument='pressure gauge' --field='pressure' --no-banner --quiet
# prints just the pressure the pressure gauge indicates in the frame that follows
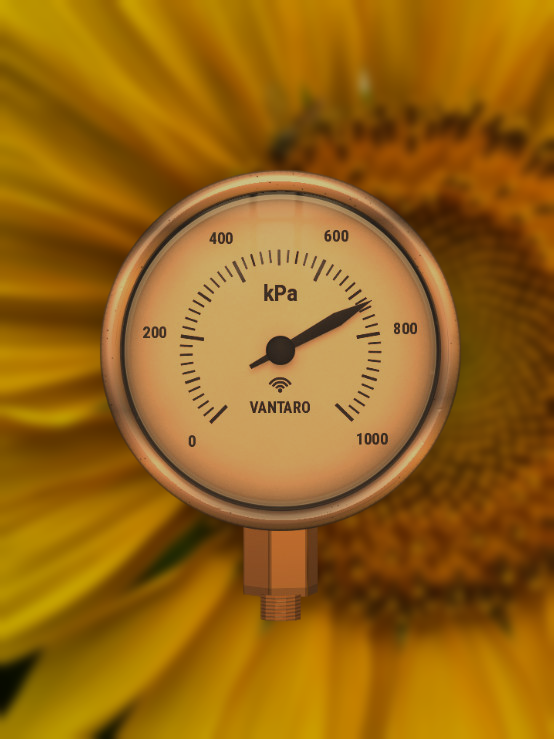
730 kPa
